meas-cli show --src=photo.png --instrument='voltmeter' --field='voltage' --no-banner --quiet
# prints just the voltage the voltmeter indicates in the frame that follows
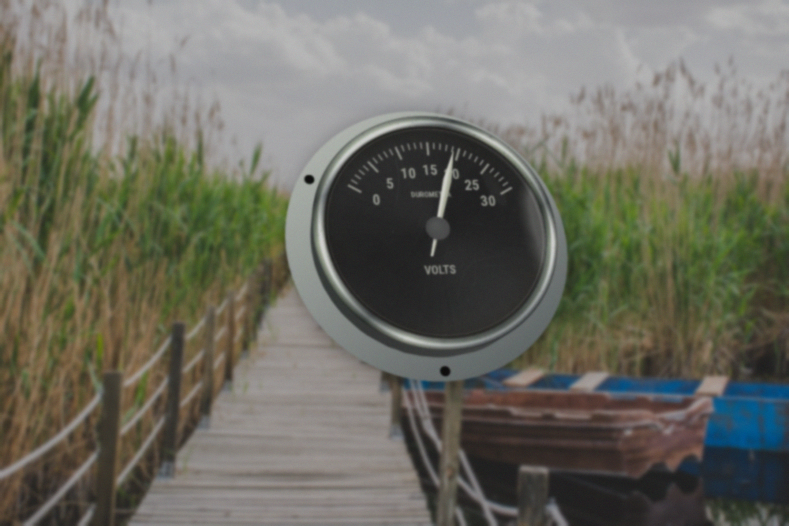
19 V
